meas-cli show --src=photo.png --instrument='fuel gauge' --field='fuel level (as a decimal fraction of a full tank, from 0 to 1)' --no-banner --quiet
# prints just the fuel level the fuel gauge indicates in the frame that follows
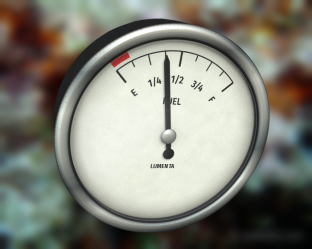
0.375
